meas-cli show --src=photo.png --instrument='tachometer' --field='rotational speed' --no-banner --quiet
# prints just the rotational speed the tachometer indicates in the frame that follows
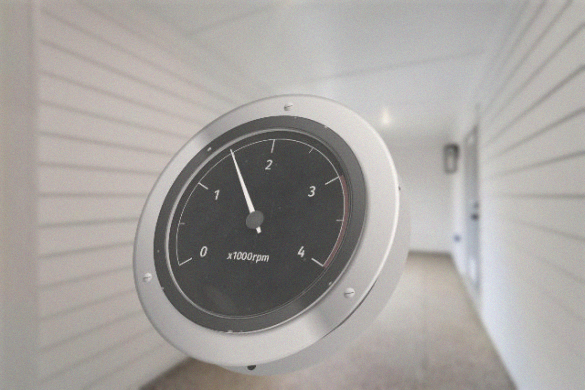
1500 rpm
